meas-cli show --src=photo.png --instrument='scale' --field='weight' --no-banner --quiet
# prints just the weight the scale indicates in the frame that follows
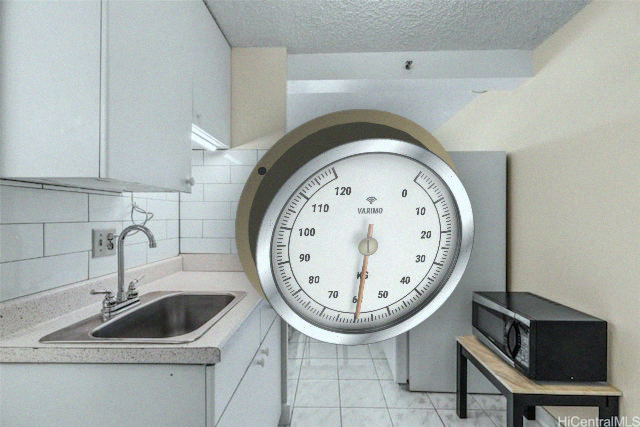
60 kg
